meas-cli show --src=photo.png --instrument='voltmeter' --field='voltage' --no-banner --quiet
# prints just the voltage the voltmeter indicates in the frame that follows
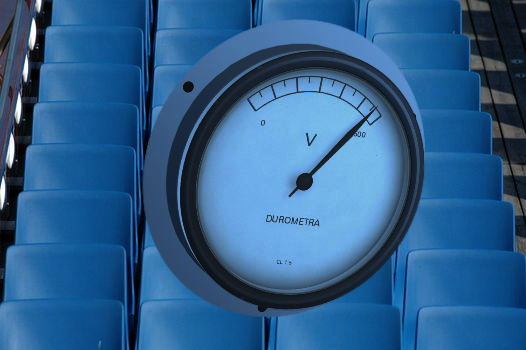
550 V
